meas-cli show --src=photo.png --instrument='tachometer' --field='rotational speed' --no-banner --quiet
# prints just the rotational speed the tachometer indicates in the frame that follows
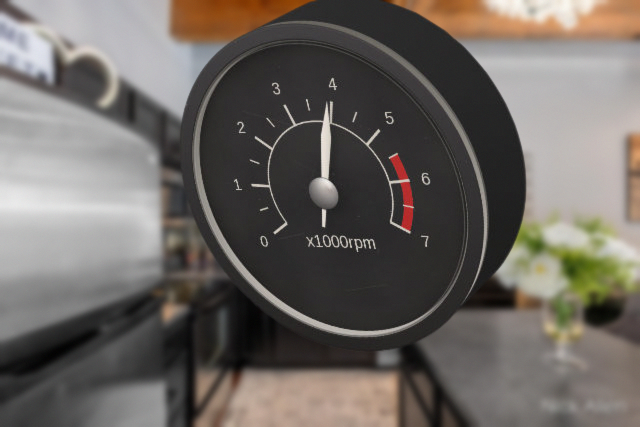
4000 rpm
